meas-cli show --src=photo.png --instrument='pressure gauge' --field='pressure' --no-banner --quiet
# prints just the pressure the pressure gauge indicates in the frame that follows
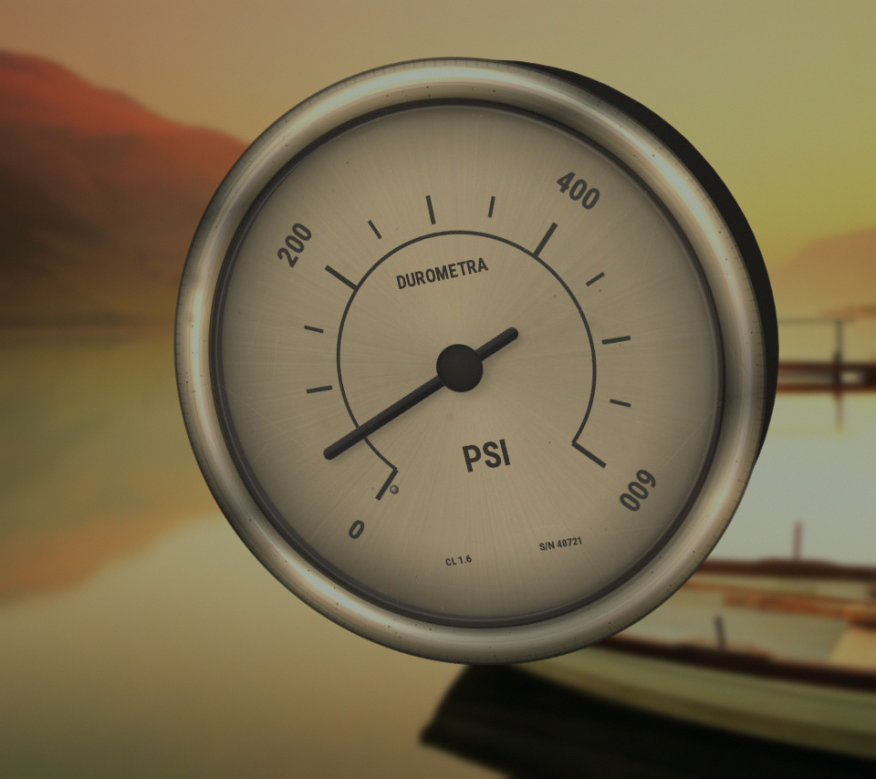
50 psi
